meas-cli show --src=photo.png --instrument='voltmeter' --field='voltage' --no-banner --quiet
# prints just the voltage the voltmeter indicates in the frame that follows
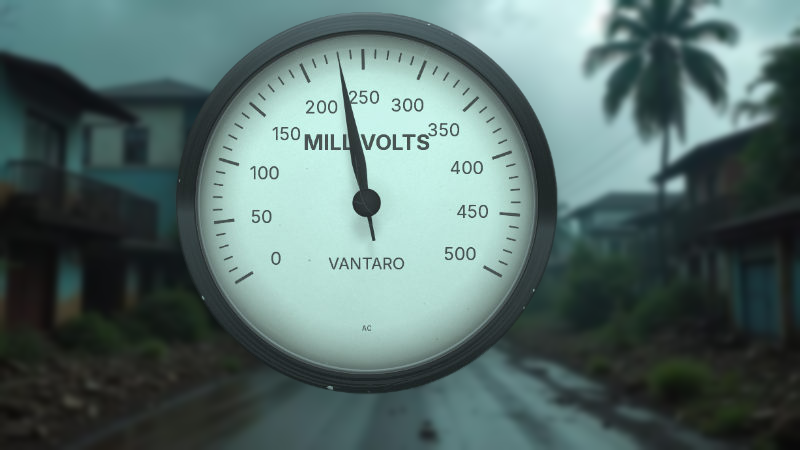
230 mV
